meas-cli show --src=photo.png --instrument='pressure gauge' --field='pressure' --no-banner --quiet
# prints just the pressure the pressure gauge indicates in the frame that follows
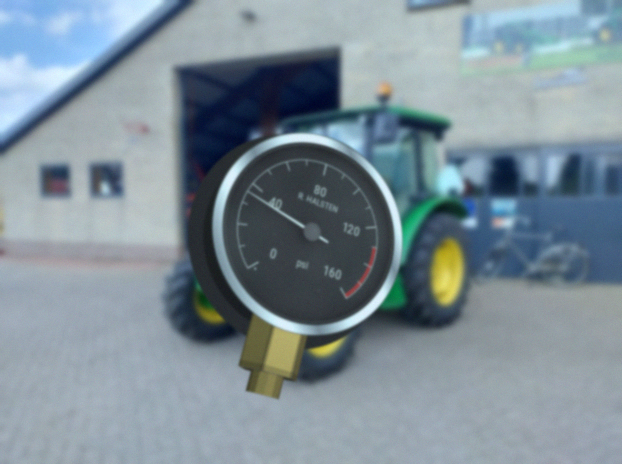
35 psi
